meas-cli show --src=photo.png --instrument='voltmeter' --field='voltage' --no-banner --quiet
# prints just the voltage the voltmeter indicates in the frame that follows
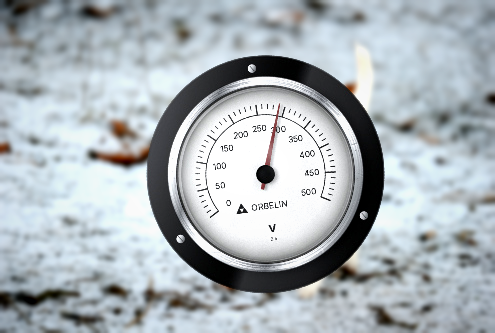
290 V
